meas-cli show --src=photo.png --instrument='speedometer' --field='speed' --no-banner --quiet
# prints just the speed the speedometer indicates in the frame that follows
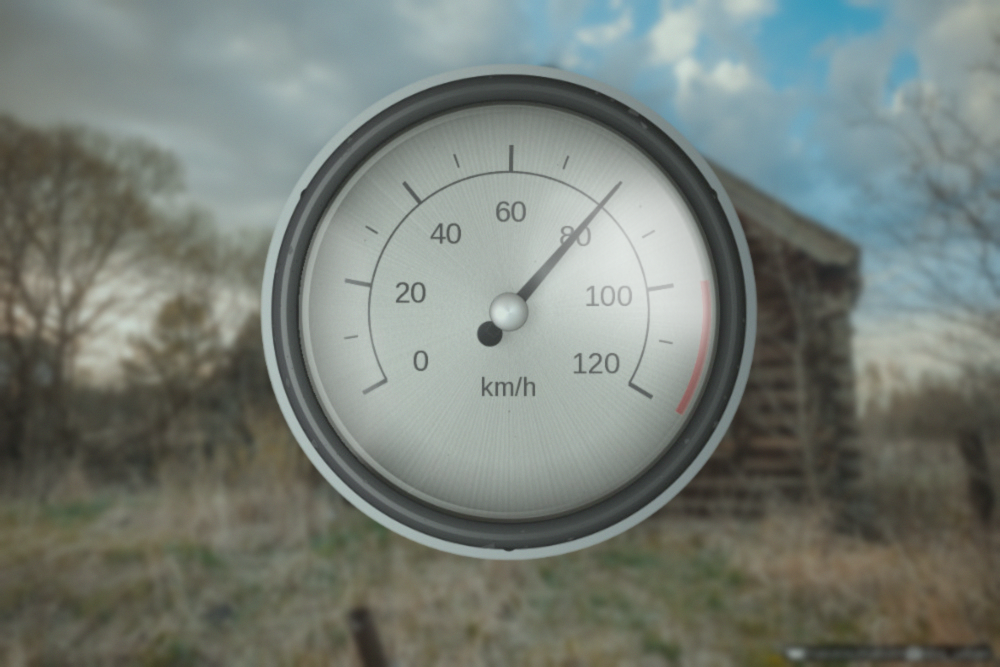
80 km/h
